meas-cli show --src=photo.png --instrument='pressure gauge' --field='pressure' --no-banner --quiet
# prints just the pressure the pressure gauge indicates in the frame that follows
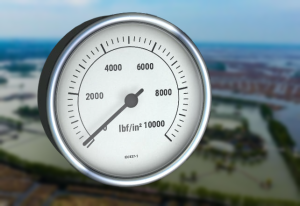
200 psi
